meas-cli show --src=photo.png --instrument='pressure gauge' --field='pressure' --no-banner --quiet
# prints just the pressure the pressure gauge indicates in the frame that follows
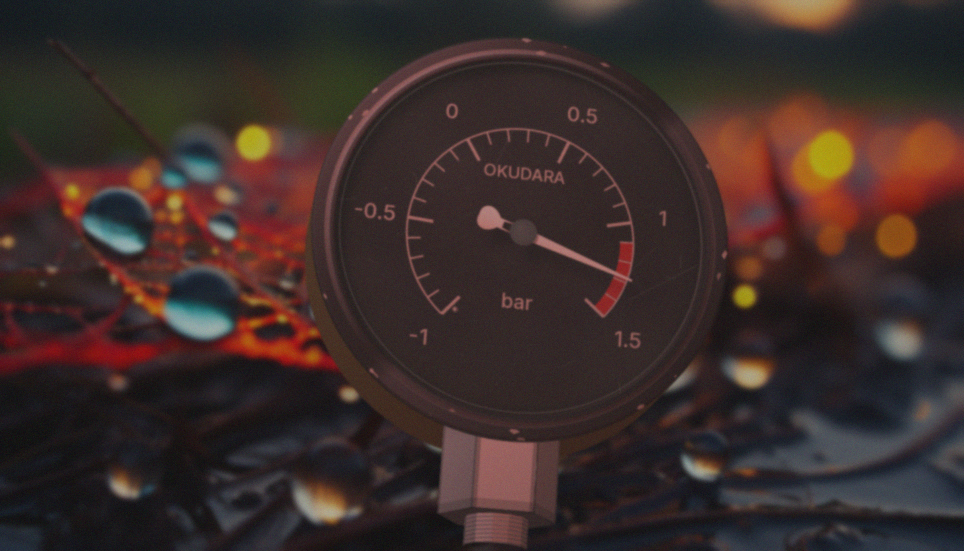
1.3 bar
